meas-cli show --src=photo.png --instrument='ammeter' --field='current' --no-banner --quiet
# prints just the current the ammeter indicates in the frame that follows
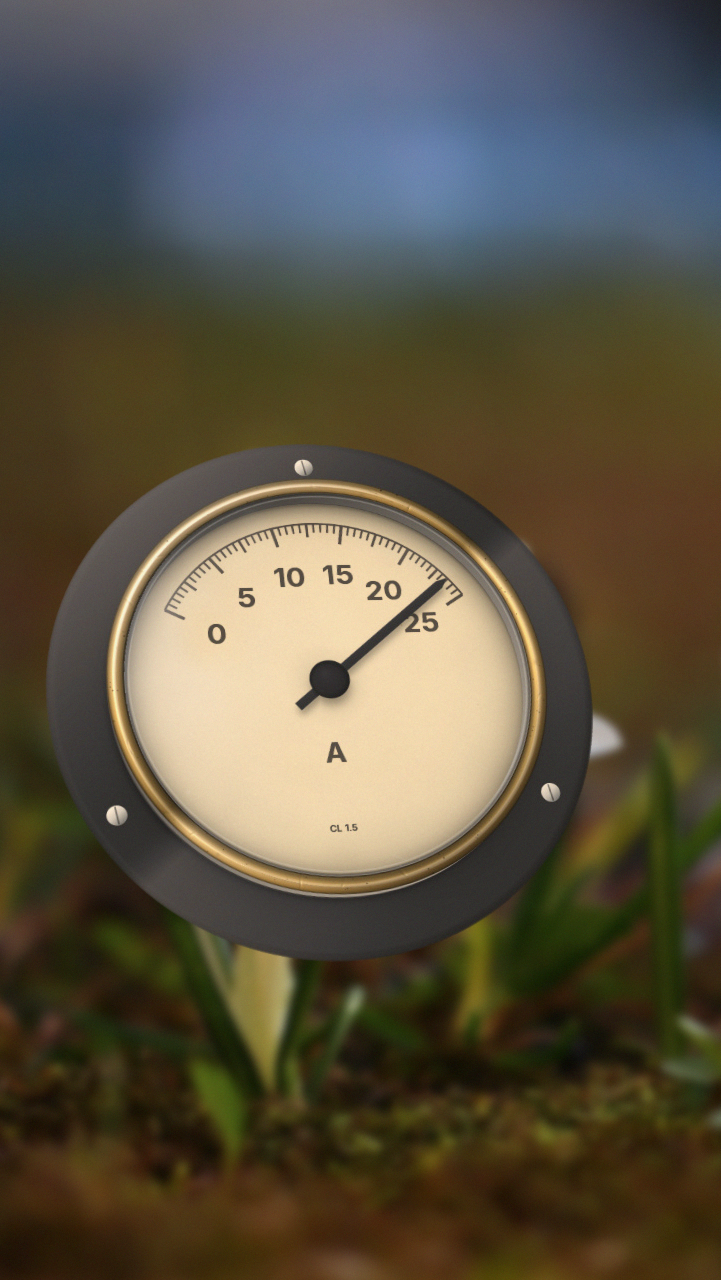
23.5 A
